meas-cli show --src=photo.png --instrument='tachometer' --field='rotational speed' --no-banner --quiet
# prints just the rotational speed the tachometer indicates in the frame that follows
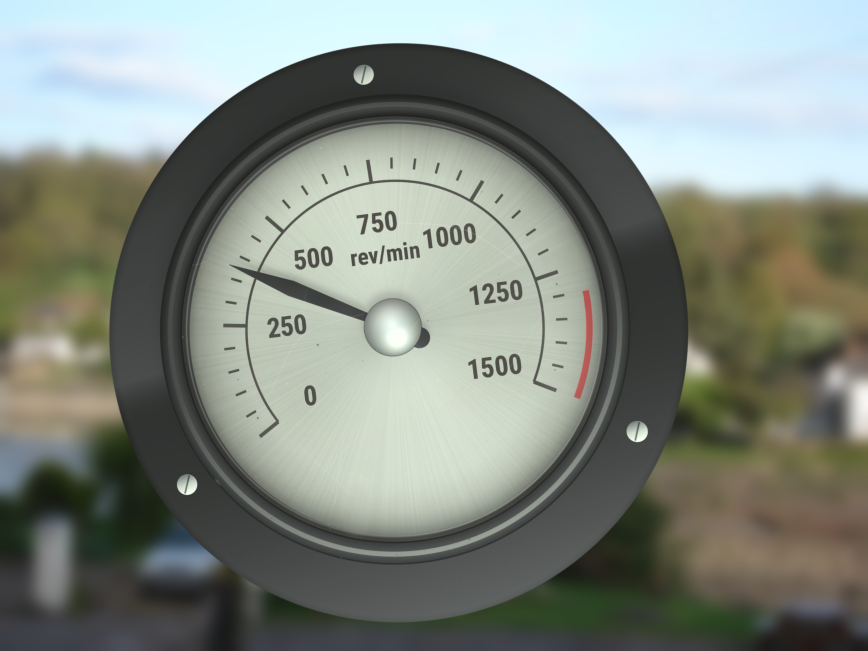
375 rpm
